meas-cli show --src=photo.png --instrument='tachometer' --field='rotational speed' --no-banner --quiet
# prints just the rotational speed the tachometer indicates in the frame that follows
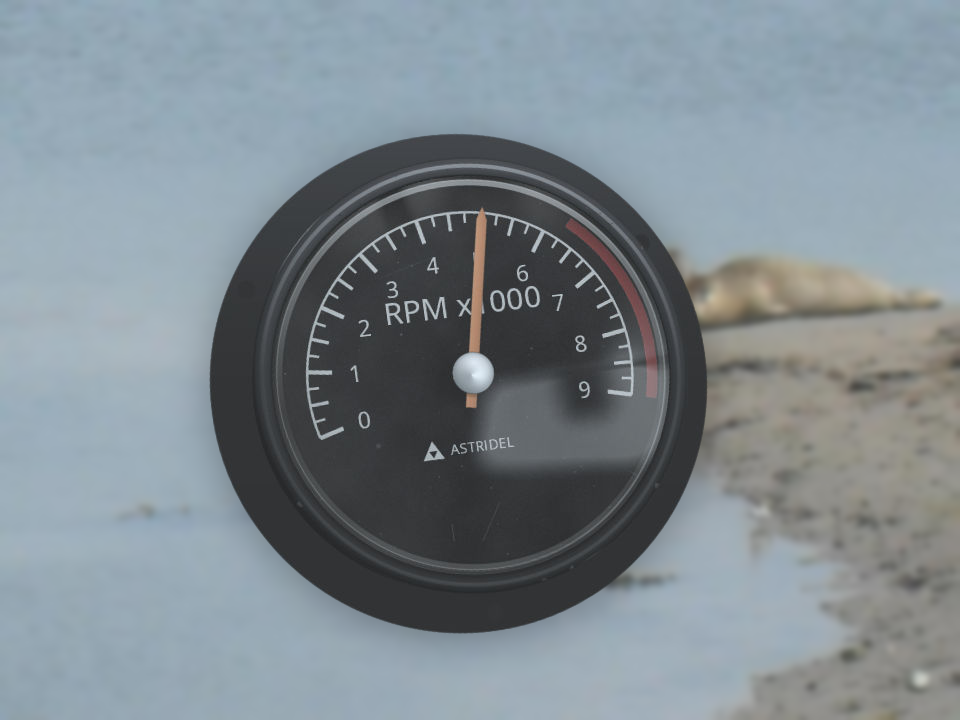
5000 rpm
